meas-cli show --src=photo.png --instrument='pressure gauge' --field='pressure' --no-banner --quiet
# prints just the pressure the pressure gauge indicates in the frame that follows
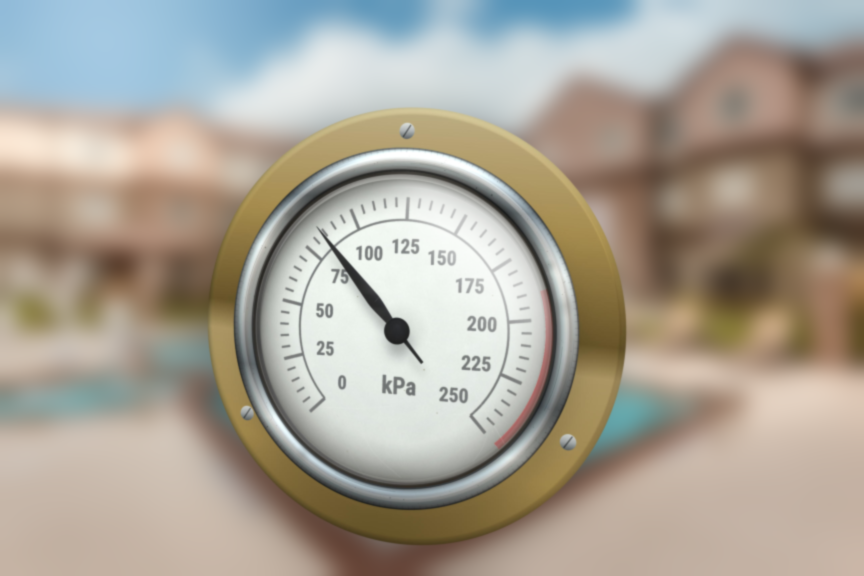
85 kPa
